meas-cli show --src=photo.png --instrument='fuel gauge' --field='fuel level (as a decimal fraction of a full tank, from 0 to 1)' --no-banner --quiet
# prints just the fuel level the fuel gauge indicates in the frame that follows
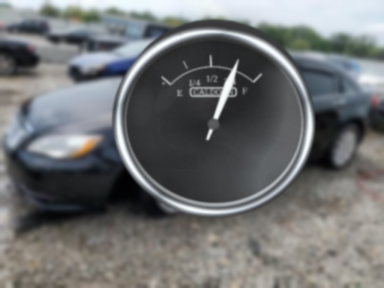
0.75
